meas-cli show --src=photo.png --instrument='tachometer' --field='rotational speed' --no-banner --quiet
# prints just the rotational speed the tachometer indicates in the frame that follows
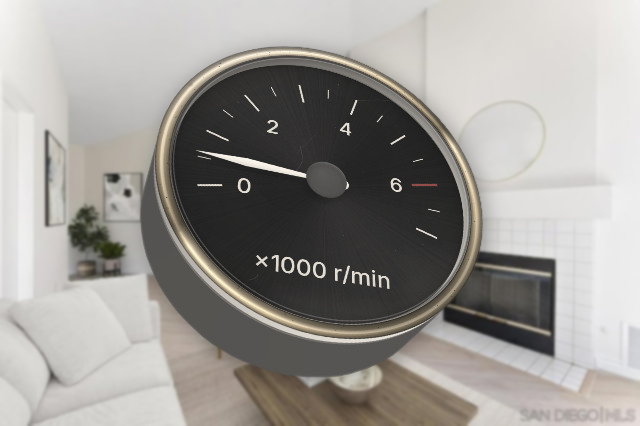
500 rpm
